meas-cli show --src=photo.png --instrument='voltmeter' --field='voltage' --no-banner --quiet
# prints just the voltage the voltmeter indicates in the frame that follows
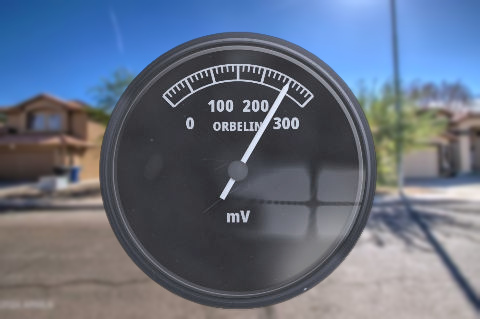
250 mV
